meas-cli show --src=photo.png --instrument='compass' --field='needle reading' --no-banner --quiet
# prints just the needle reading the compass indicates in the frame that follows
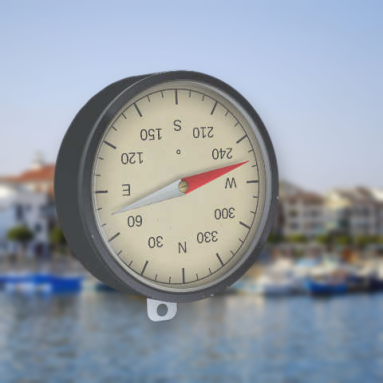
255 °
